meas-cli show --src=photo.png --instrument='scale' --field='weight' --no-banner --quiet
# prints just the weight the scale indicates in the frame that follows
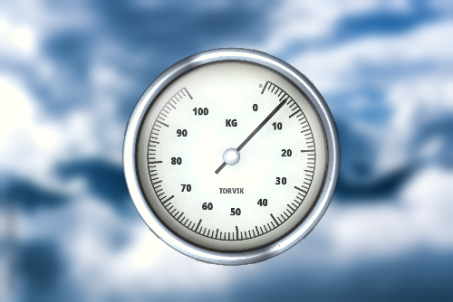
6 kg
